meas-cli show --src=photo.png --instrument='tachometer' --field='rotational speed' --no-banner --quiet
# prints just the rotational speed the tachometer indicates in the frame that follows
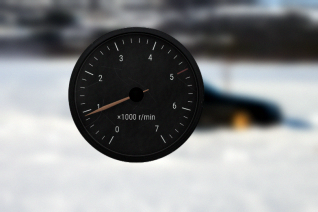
900 rpm
